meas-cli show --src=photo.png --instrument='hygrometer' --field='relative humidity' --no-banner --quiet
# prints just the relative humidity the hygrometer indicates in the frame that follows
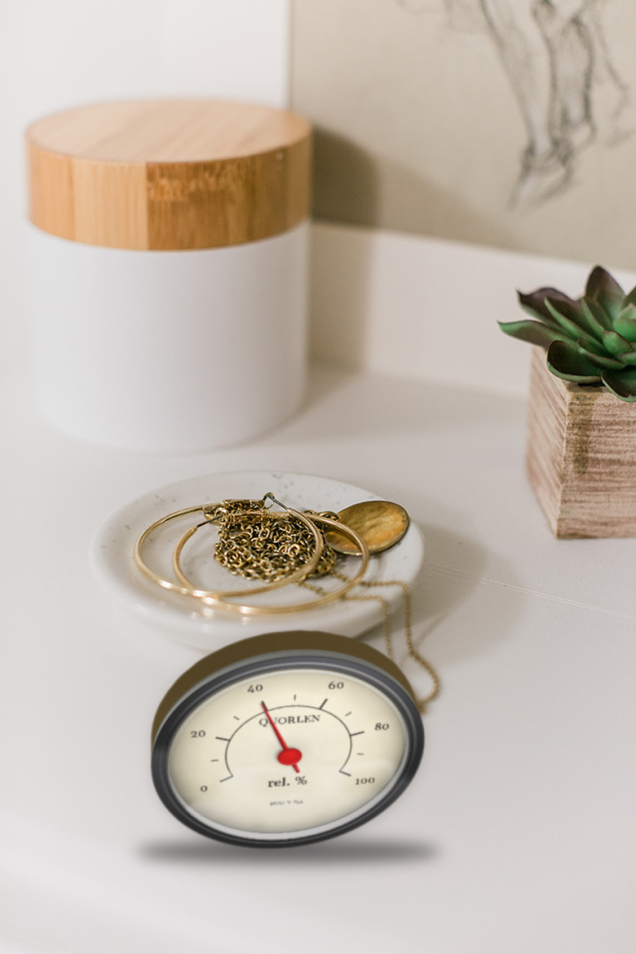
40 %
